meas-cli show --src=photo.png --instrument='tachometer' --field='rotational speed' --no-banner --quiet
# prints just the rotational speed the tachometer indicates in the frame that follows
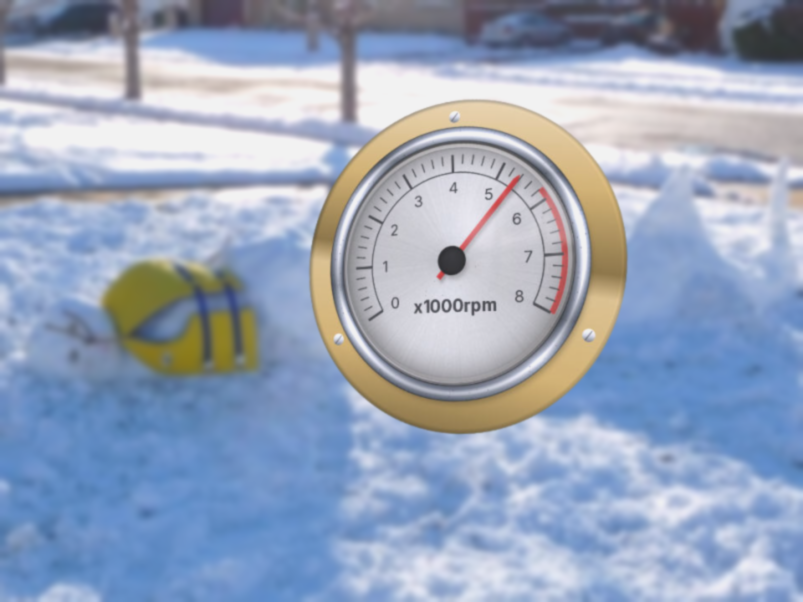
5400 rpm
